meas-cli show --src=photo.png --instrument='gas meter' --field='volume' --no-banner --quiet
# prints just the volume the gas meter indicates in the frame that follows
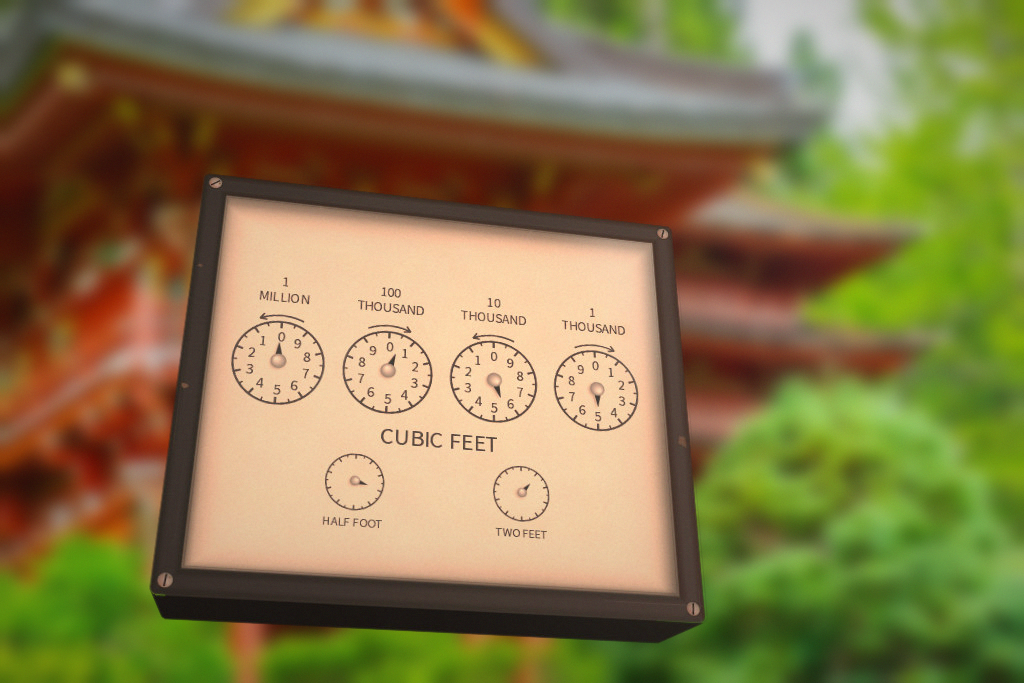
5500 ft³
